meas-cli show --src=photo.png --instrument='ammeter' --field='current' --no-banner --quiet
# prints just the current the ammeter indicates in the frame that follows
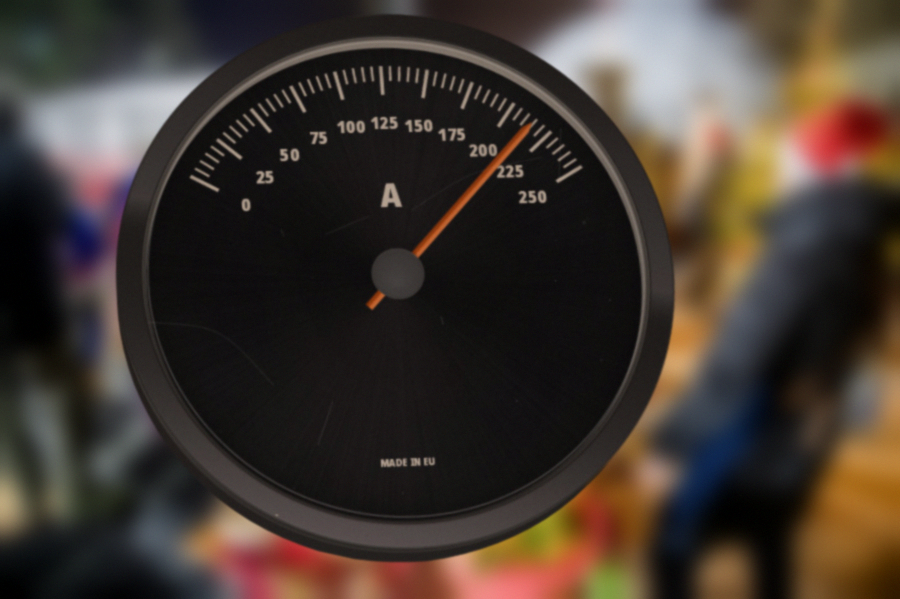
215 A
